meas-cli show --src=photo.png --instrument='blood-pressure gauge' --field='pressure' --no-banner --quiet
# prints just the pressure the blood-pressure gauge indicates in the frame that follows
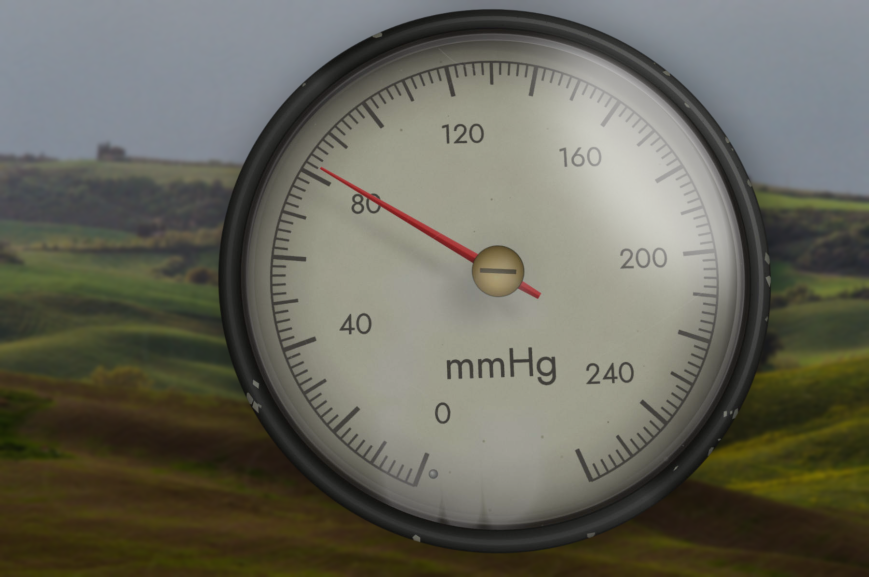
82 mmHg
